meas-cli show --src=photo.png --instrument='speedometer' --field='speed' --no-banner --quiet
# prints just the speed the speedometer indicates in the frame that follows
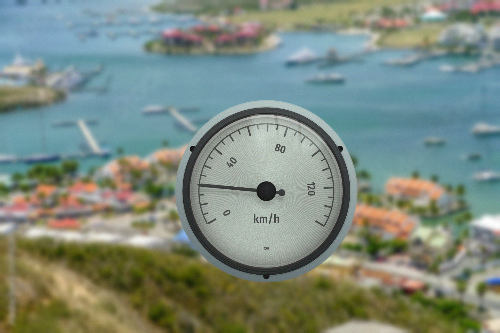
20 km/h
